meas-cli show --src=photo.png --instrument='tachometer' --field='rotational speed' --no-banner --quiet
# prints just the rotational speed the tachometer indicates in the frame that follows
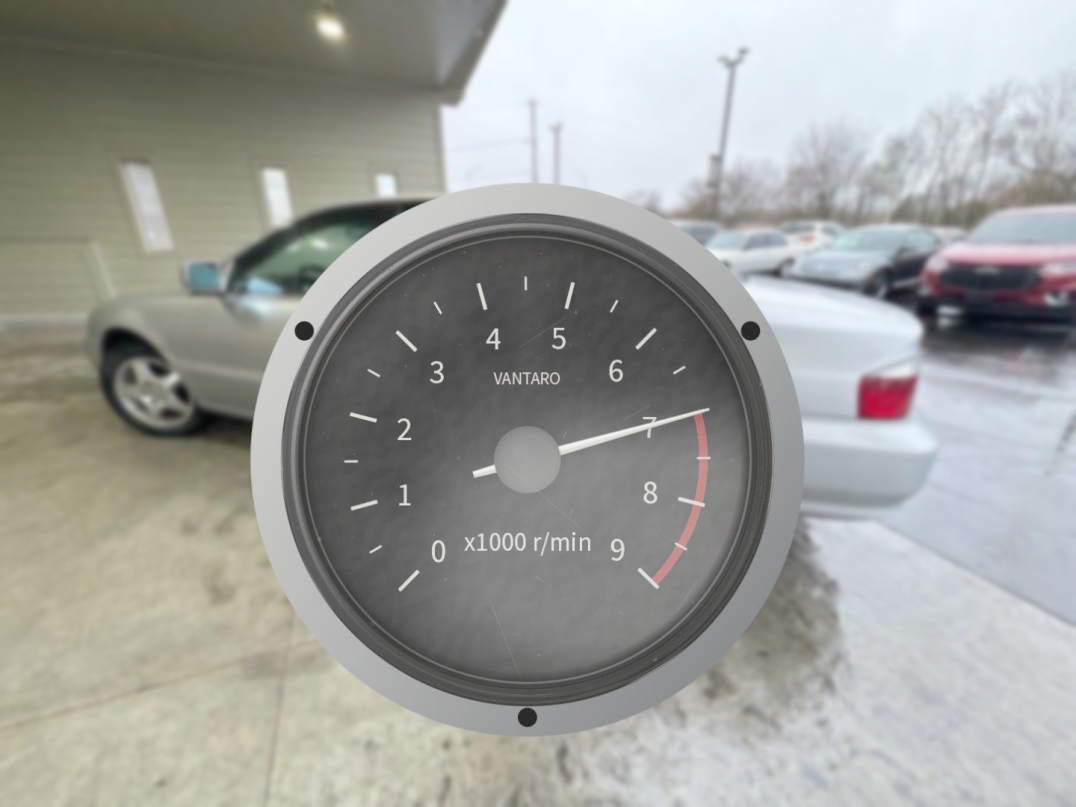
7000 rpm
